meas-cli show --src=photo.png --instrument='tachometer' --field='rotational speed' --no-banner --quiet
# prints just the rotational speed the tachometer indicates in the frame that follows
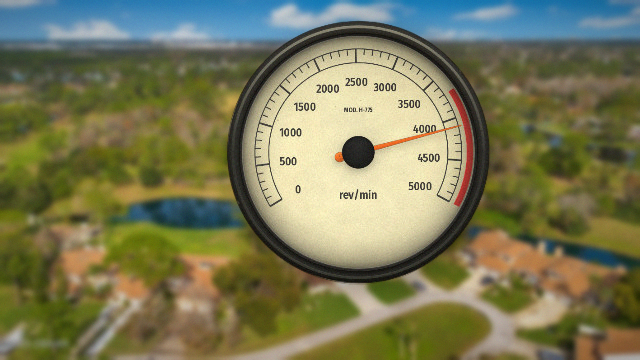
4100 rpm
